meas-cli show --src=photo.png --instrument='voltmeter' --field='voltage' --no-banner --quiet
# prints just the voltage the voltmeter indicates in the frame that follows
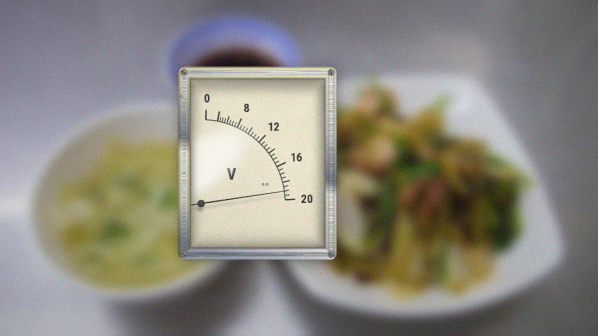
19 V
